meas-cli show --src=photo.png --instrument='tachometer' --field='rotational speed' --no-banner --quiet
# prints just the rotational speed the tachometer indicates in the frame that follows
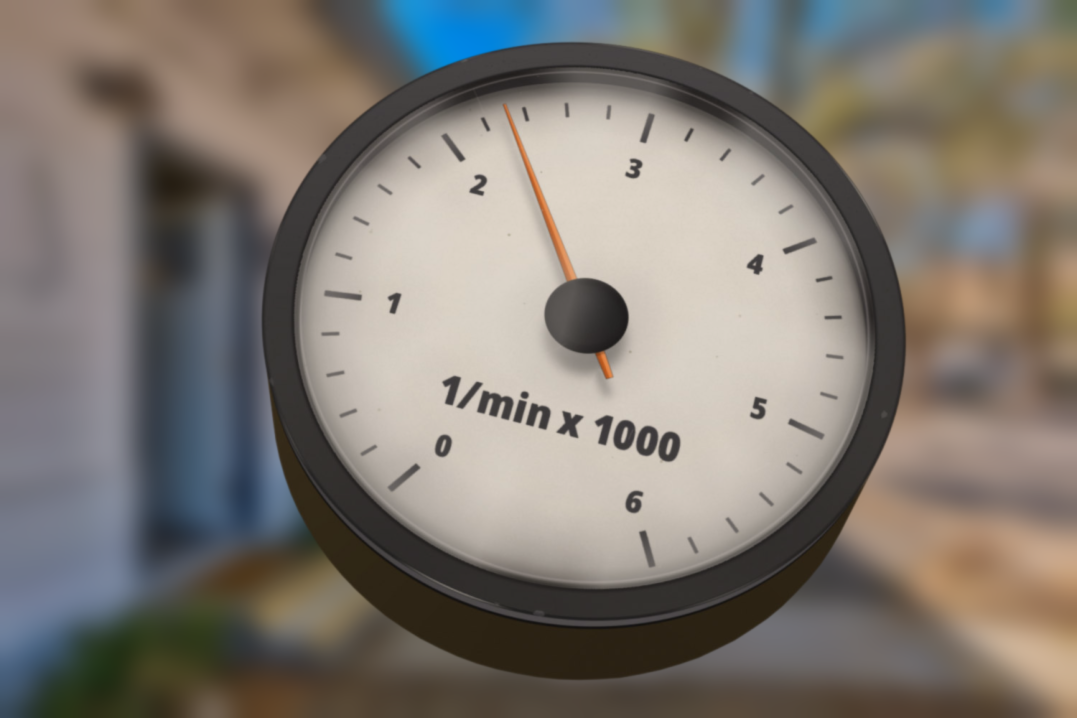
2300 rpm
